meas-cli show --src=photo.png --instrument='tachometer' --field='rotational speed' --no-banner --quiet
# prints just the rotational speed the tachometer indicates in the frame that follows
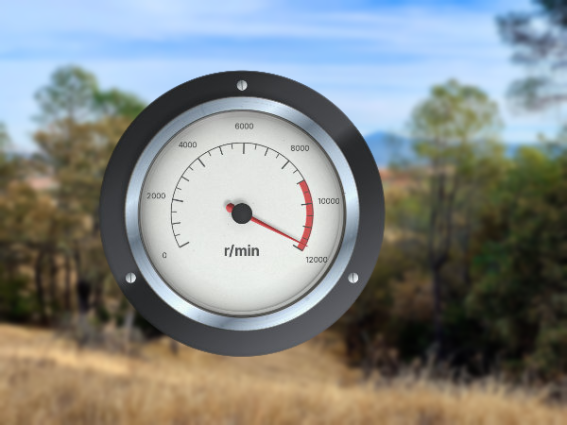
11750 rpm
